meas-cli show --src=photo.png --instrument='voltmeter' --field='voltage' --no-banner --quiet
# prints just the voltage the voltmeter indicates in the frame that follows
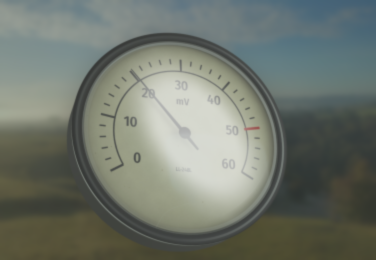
20 mV
